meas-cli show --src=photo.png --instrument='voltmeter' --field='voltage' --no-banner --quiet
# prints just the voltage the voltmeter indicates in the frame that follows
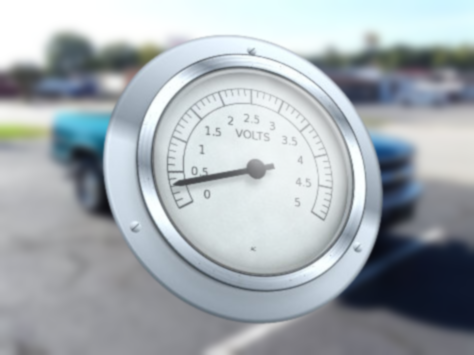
0.3 V
